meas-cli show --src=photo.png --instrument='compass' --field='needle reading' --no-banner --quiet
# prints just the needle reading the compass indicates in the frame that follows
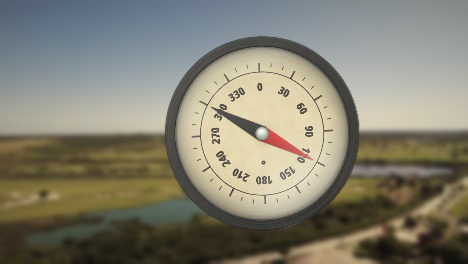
120 °
